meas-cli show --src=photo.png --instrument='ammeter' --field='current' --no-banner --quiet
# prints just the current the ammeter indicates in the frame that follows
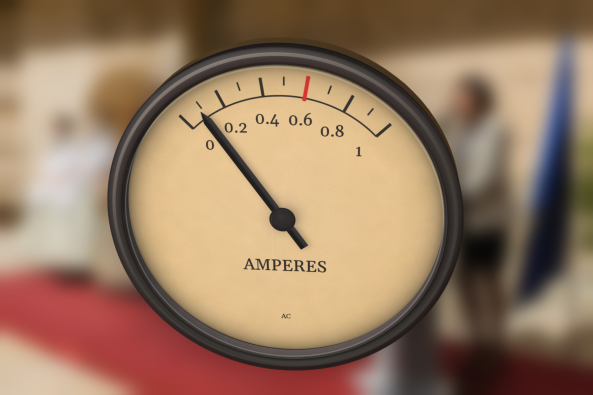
0.1 A
